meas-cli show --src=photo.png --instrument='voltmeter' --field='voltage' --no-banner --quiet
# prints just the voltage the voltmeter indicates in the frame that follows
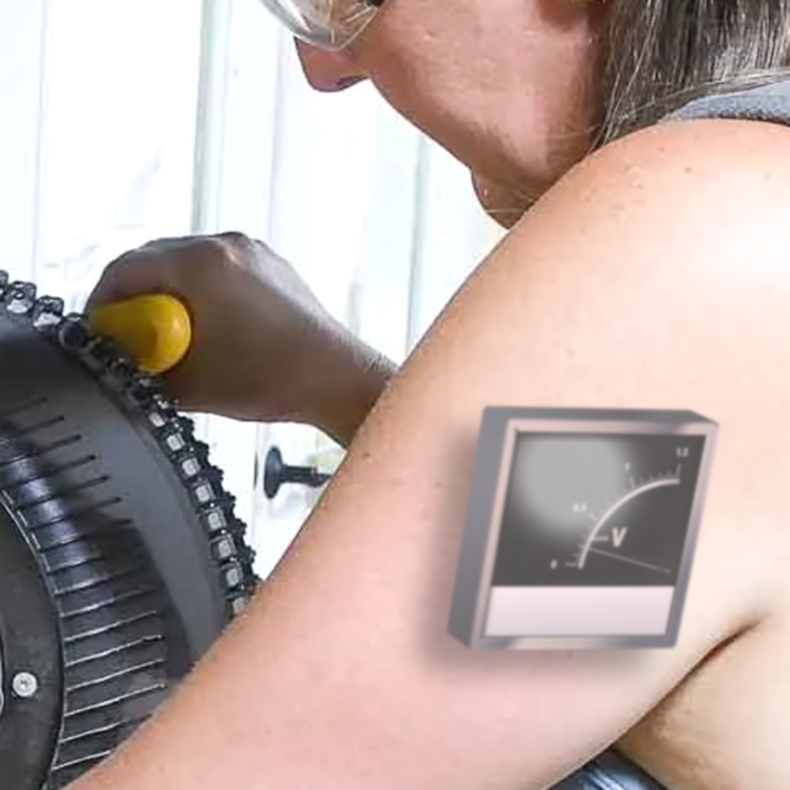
0.2 V
